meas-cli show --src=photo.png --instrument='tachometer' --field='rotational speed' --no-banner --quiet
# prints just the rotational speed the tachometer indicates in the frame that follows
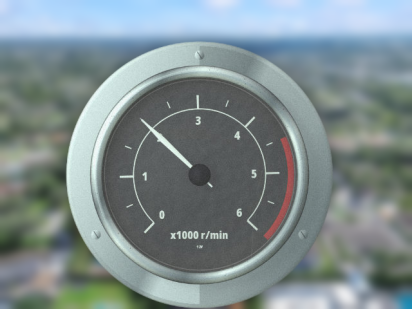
2000 rpm
